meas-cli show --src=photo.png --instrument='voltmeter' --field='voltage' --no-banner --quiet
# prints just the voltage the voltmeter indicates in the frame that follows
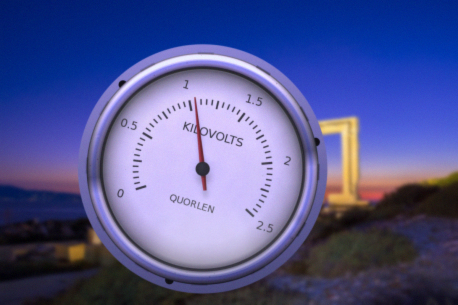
1.05 kV
